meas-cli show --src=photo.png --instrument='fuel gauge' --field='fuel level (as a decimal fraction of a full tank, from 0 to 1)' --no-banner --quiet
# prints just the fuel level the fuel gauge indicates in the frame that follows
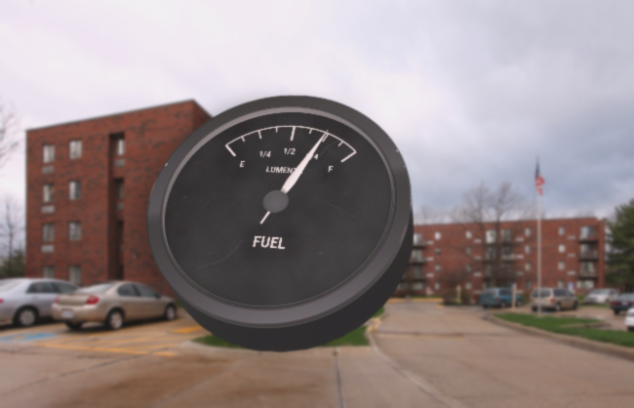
0.75
